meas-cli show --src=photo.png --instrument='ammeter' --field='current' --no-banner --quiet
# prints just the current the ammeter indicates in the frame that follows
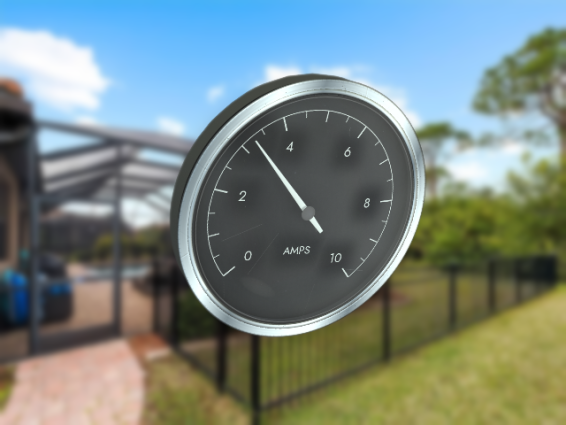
3.25 A
